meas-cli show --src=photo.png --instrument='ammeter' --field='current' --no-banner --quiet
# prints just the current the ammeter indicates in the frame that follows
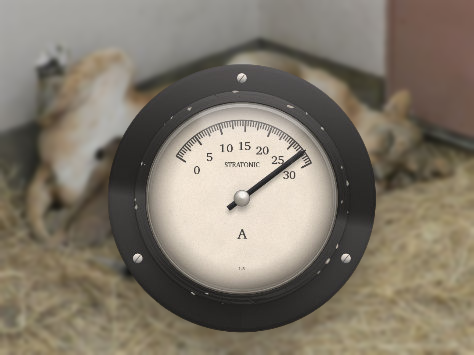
27.5 A
